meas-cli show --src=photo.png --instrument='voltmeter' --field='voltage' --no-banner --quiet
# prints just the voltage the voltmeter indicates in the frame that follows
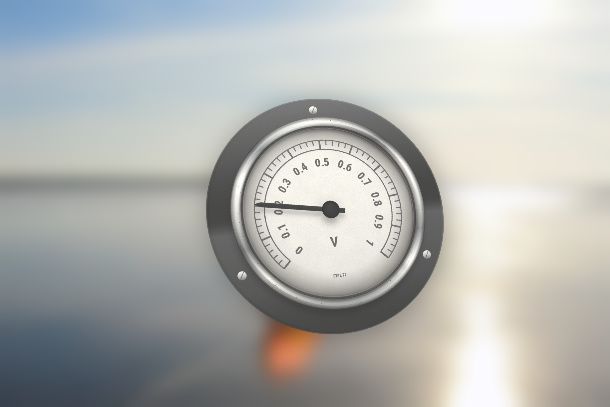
0.2 V
